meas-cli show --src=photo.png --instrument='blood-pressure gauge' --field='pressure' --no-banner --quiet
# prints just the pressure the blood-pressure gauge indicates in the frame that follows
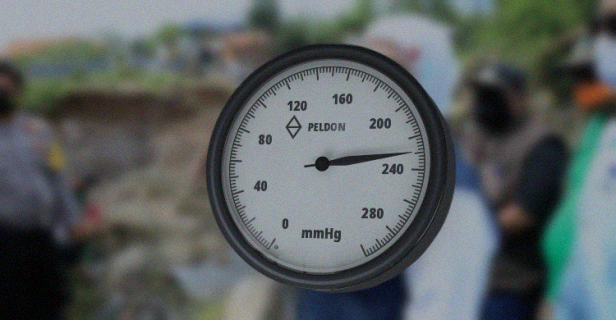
230 mmHg
